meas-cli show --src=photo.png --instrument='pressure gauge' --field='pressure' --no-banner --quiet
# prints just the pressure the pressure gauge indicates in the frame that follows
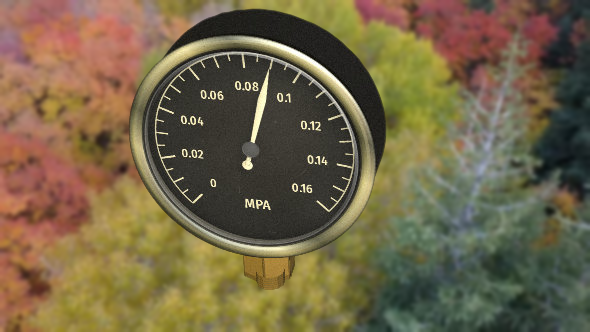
0.09 MPa
